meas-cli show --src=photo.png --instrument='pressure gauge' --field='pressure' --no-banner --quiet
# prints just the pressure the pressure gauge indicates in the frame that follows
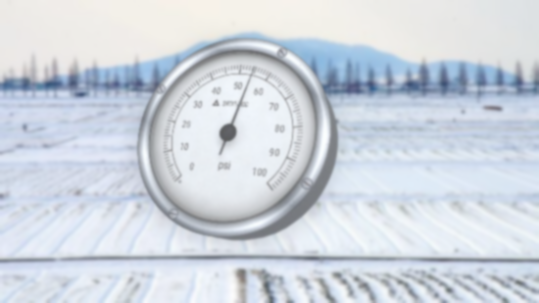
55 psi
